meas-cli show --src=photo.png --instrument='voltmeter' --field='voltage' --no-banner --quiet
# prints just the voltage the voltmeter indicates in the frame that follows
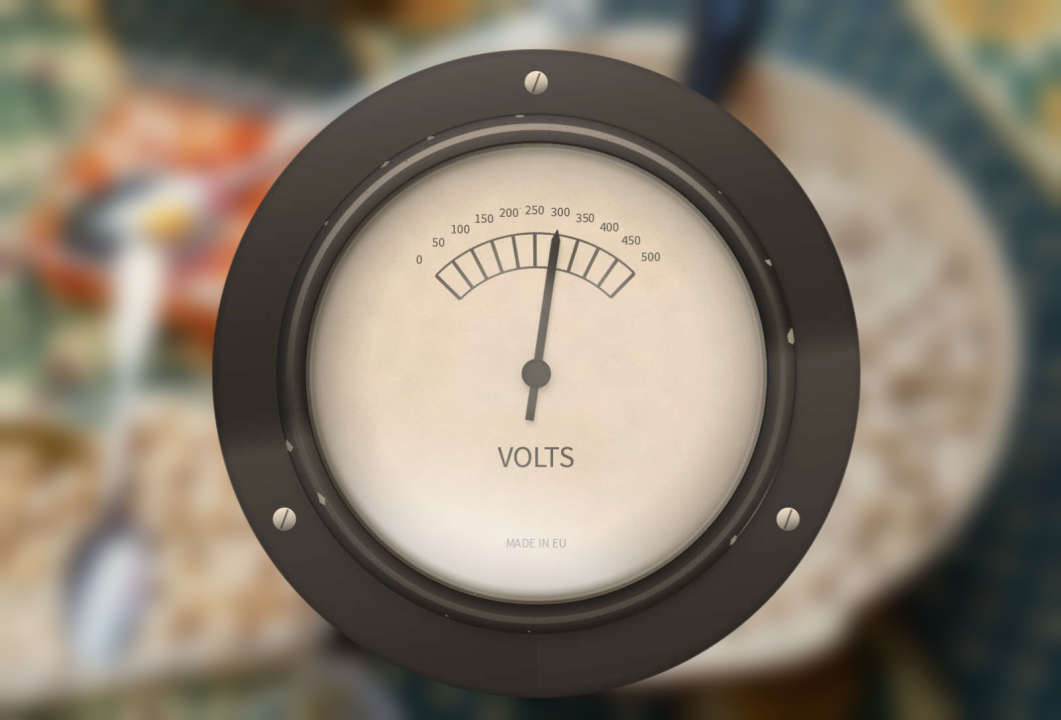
300 V
